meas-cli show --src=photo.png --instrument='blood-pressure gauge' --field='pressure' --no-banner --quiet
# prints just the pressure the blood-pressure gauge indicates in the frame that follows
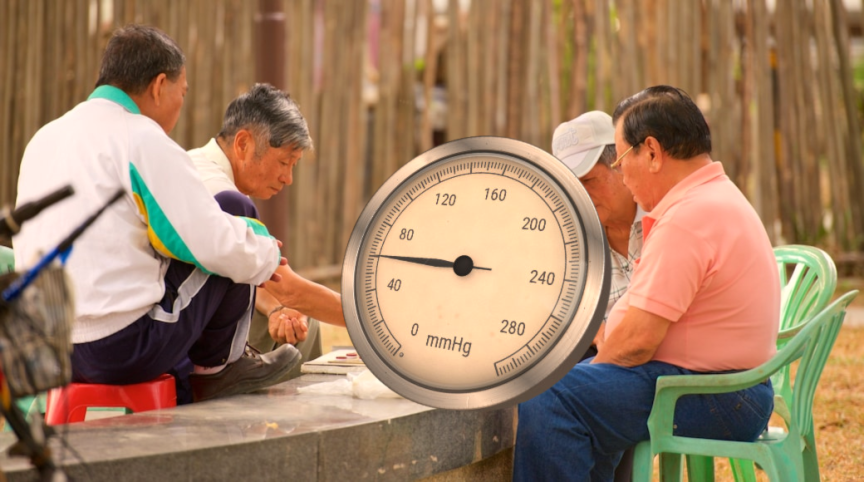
60 mmHg
